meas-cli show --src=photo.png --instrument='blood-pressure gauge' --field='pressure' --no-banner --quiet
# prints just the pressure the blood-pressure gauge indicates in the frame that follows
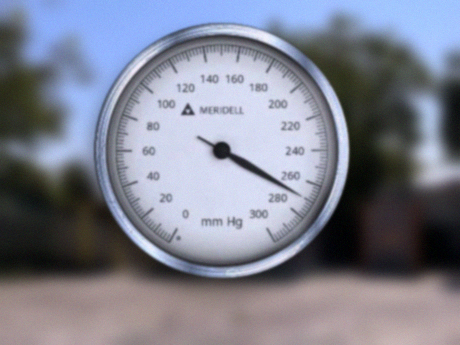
270 mmHg
